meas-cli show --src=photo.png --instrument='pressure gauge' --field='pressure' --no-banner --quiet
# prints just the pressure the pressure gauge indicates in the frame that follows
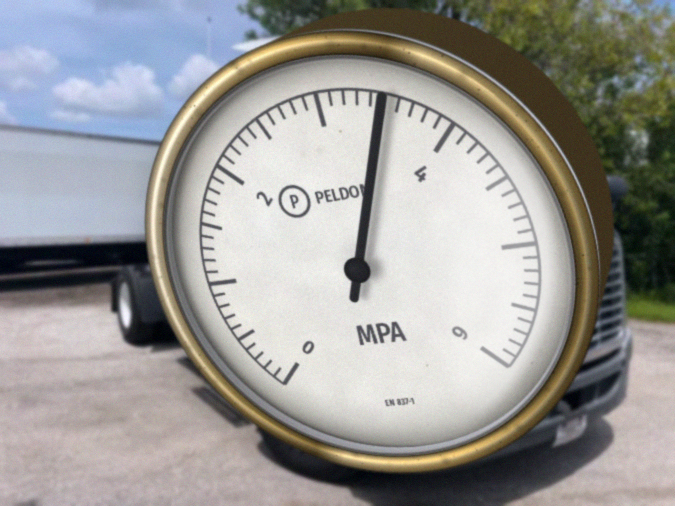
3.5 MPa
